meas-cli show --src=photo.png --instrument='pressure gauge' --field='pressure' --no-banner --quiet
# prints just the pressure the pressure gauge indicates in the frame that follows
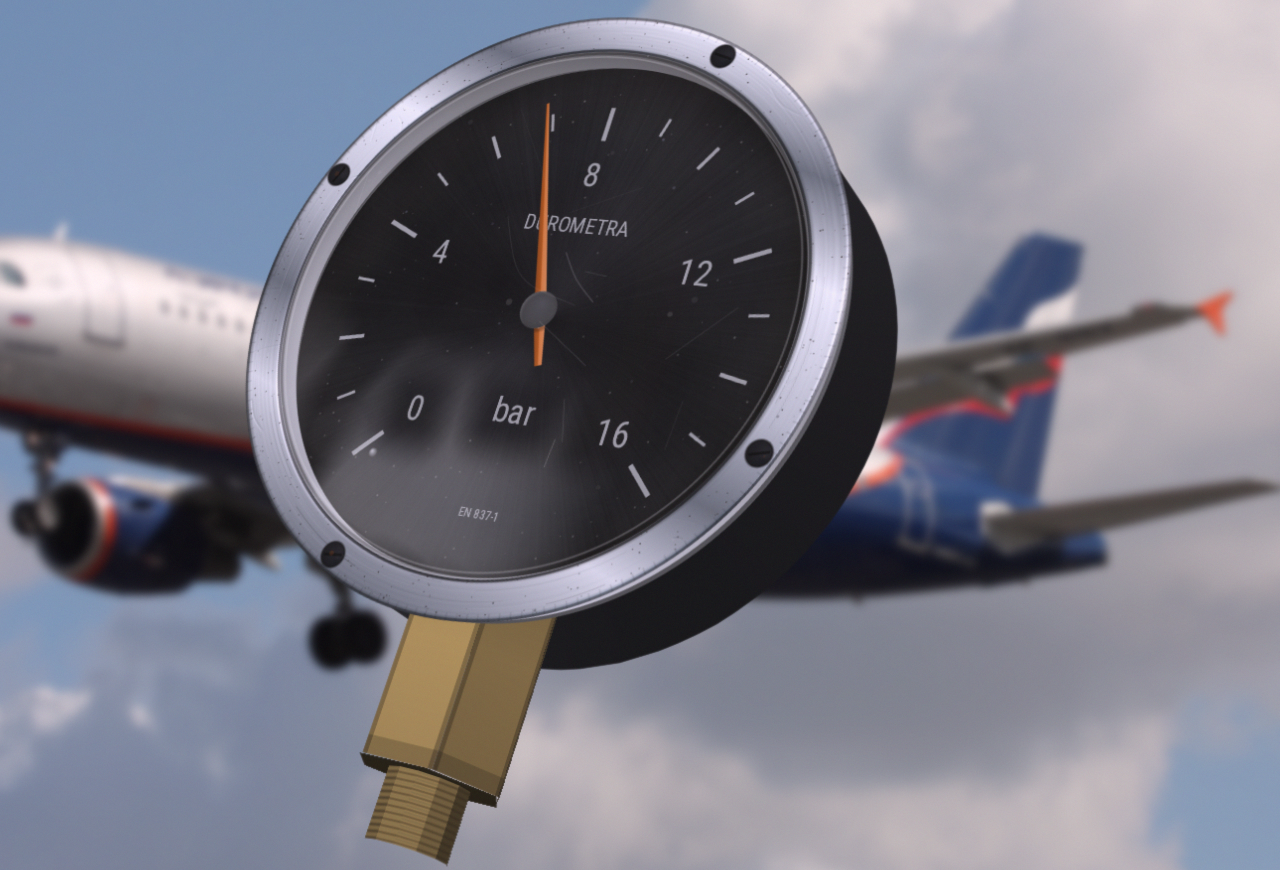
7 bar
